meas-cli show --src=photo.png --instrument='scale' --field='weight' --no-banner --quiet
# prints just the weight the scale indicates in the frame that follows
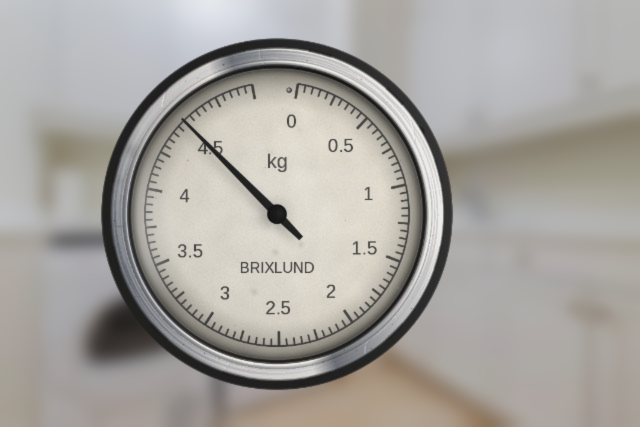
4.5 kg
